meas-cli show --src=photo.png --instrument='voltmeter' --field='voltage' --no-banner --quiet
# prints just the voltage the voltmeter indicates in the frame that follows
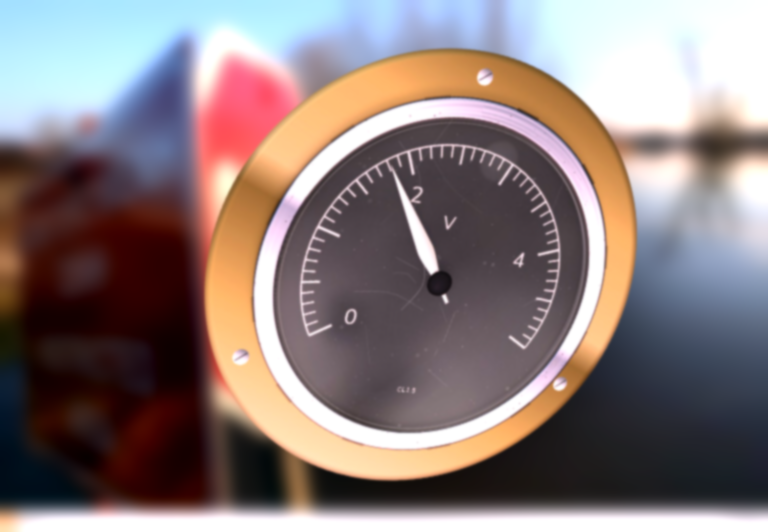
1.8 V
